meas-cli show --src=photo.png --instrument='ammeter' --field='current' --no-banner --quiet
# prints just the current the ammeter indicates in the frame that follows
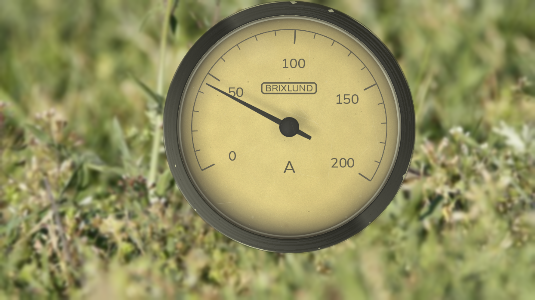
45 A
